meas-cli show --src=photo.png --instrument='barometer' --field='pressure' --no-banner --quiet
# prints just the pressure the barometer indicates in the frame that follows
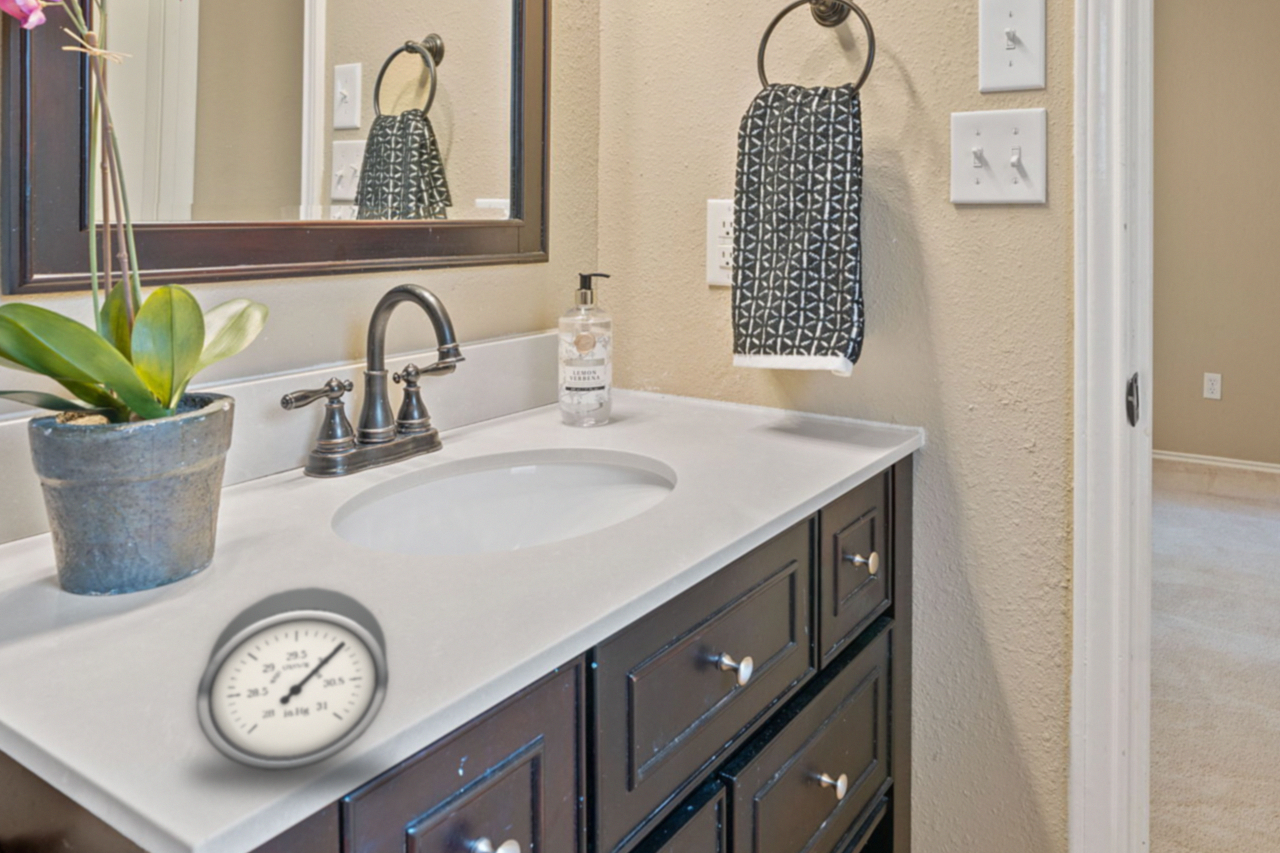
30 inHg
